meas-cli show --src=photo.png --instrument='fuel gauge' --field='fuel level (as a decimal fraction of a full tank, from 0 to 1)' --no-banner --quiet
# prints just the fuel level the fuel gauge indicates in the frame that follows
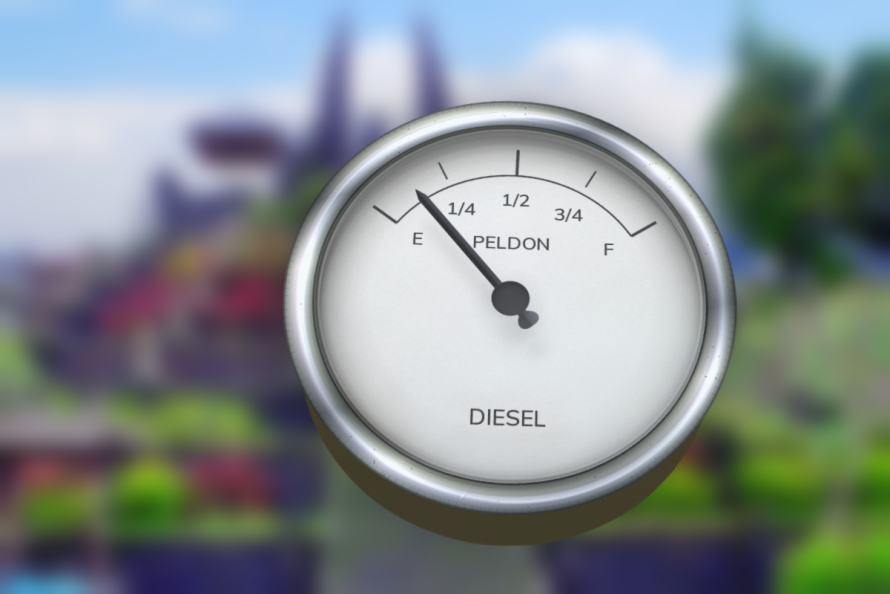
0.125
